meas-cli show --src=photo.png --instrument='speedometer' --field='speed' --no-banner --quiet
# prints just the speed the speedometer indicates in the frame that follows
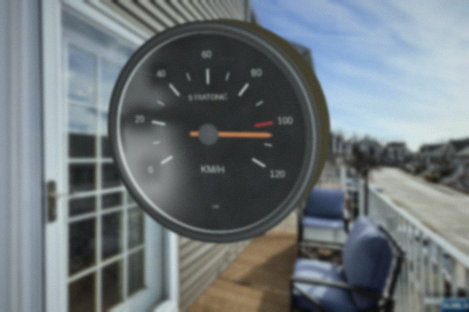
105 km/h
